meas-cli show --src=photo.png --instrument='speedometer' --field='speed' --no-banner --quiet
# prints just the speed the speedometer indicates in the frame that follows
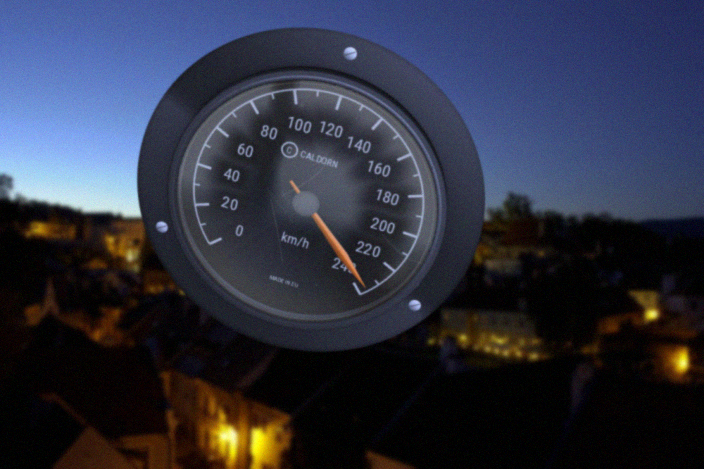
235 km/h
